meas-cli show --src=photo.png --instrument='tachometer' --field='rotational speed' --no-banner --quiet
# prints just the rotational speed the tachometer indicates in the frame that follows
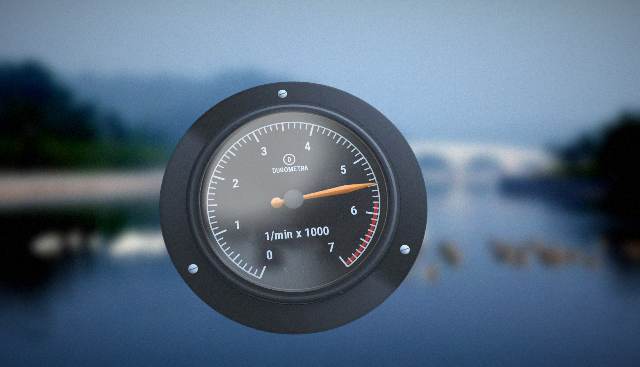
5500 rpm
